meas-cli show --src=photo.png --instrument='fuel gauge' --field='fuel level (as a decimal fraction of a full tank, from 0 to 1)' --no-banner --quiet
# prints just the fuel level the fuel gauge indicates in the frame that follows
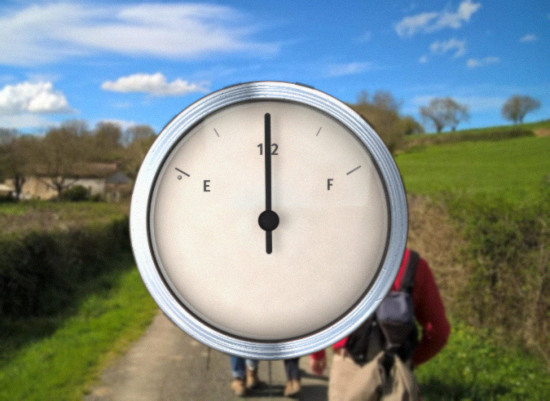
0.5
